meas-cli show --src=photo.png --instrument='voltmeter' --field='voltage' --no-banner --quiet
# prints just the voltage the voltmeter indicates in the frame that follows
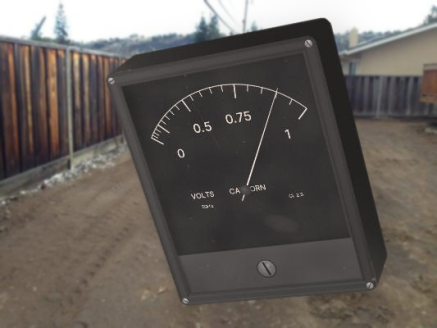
0.9 V
